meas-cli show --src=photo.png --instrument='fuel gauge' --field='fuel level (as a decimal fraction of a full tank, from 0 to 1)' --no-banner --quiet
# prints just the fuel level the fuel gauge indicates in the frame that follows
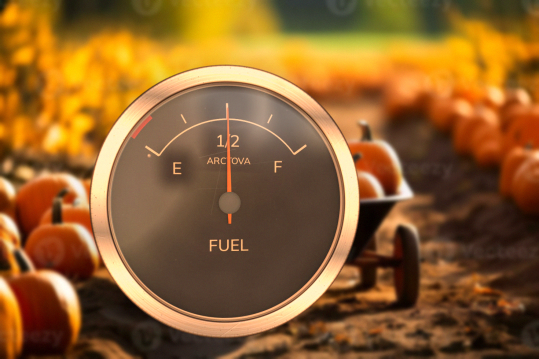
0.5
